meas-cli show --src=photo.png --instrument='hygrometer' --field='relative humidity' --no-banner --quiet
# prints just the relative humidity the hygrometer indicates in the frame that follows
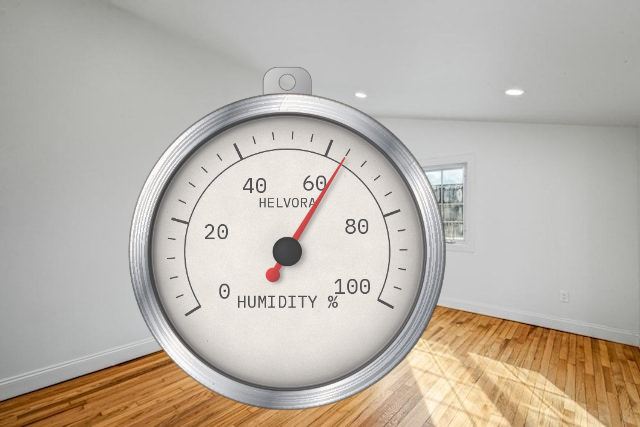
64 %
